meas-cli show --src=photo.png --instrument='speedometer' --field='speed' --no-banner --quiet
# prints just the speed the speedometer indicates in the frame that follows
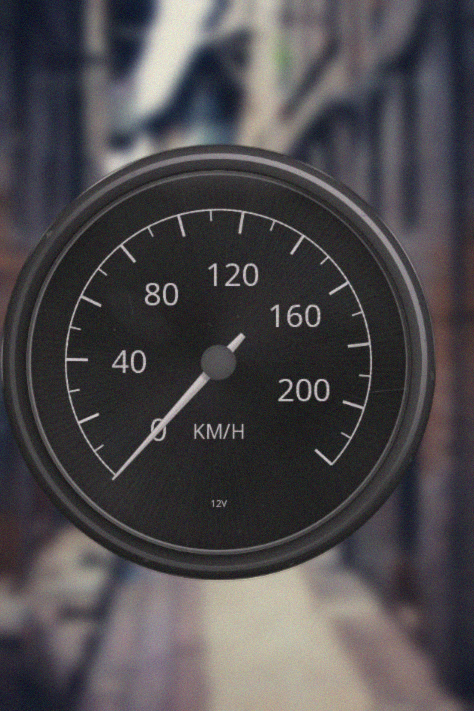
0 km/h
